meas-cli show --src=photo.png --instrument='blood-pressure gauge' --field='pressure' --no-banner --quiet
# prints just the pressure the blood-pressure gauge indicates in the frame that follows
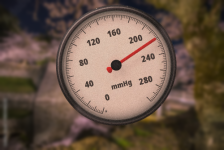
220 mmHg
